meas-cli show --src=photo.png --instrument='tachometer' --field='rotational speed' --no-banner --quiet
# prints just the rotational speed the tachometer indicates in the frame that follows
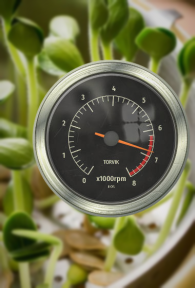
6800 rpm
